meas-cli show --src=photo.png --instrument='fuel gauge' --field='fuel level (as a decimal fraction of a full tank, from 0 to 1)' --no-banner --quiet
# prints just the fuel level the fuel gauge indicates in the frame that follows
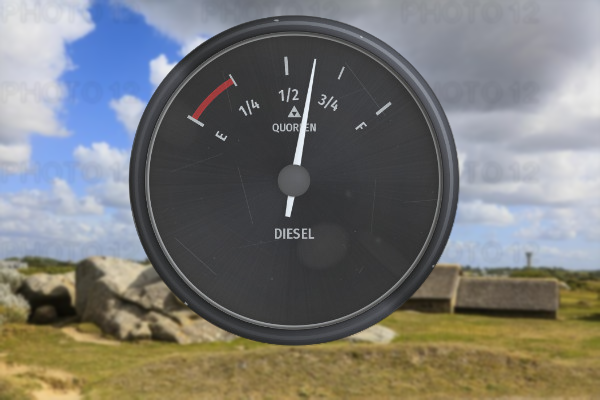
0.625
